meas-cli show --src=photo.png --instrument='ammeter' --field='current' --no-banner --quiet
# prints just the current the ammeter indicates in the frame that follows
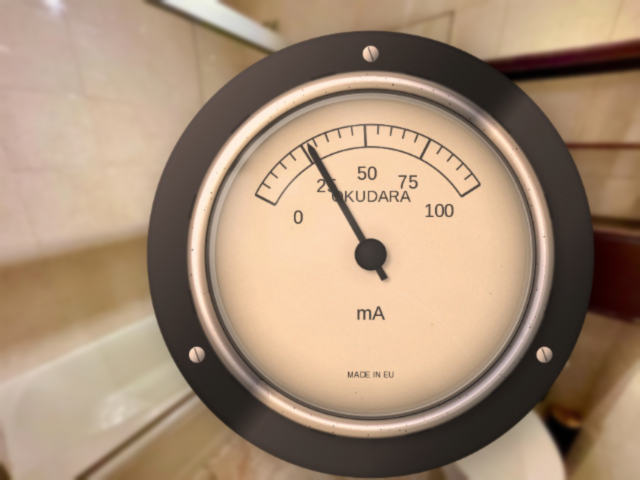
27.5 mA
